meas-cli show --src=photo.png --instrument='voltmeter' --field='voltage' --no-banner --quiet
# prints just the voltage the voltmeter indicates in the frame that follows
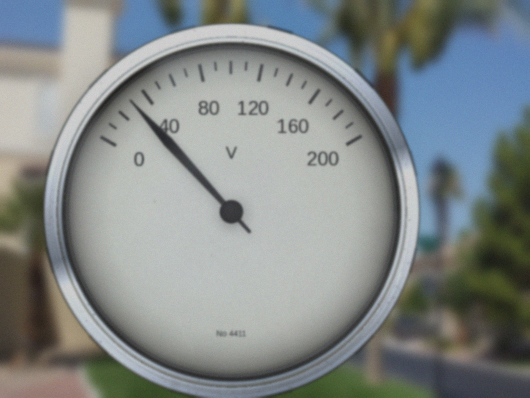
30 V
